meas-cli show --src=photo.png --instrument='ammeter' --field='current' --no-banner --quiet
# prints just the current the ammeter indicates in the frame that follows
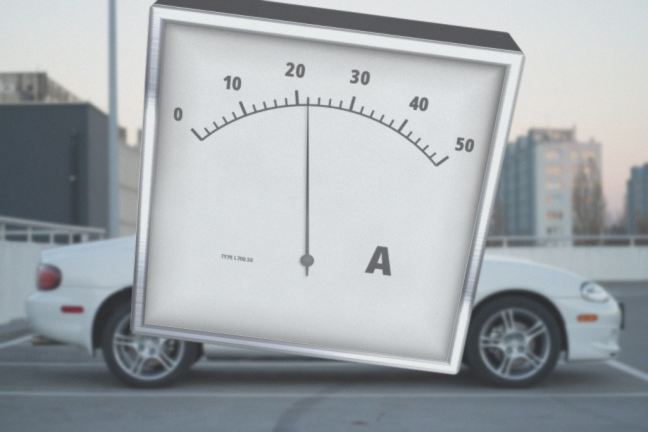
22 A
